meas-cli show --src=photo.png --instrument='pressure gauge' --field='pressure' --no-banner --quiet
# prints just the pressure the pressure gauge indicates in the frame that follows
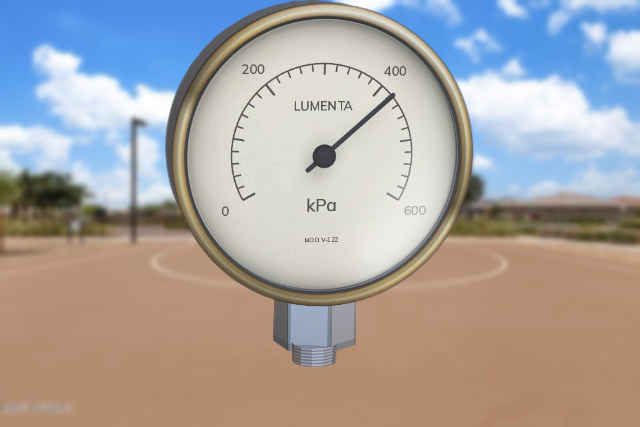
420 kPa
